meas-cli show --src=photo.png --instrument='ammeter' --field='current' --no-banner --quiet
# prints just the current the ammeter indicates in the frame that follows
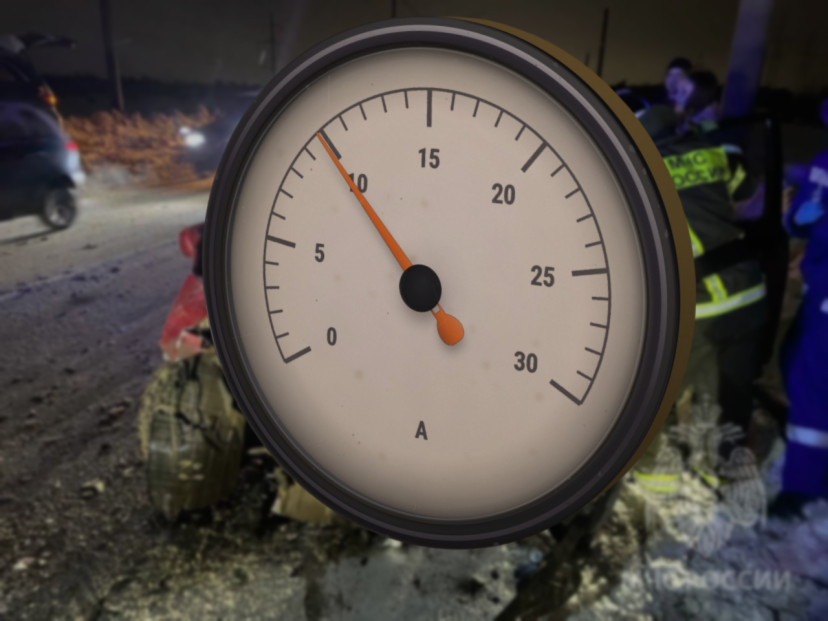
10 A
